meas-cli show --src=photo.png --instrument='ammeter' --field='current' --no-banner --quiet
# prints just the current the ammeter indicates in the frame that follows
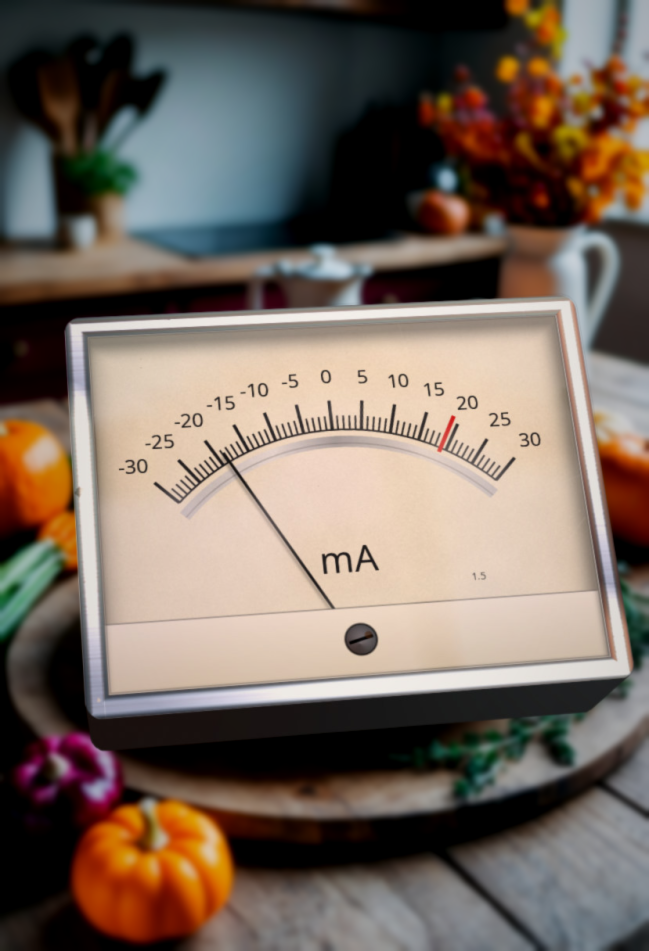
-19 mA
